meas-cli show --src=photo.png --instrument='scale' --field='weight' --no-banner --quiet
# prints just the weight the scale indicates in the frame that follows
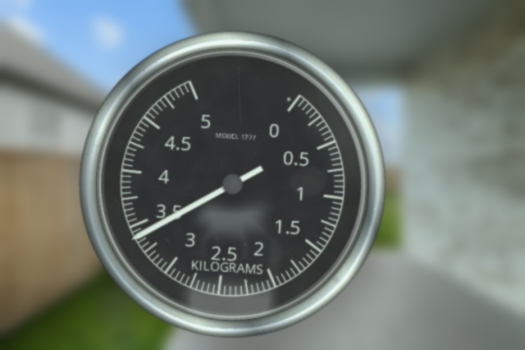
3.4 kg
